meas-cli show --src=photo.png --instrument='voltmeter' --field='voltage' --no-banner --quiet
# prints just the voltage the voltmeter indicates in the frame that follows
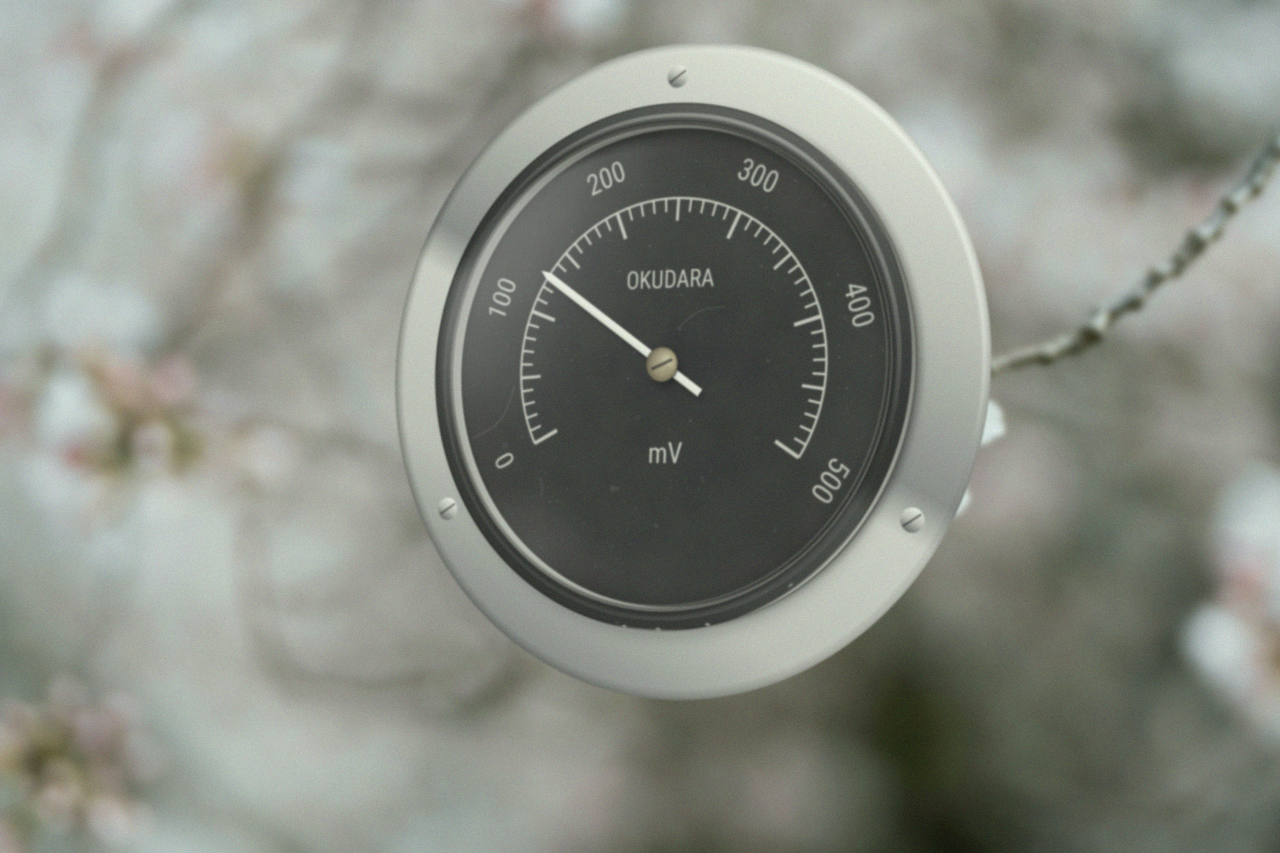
130 mV
